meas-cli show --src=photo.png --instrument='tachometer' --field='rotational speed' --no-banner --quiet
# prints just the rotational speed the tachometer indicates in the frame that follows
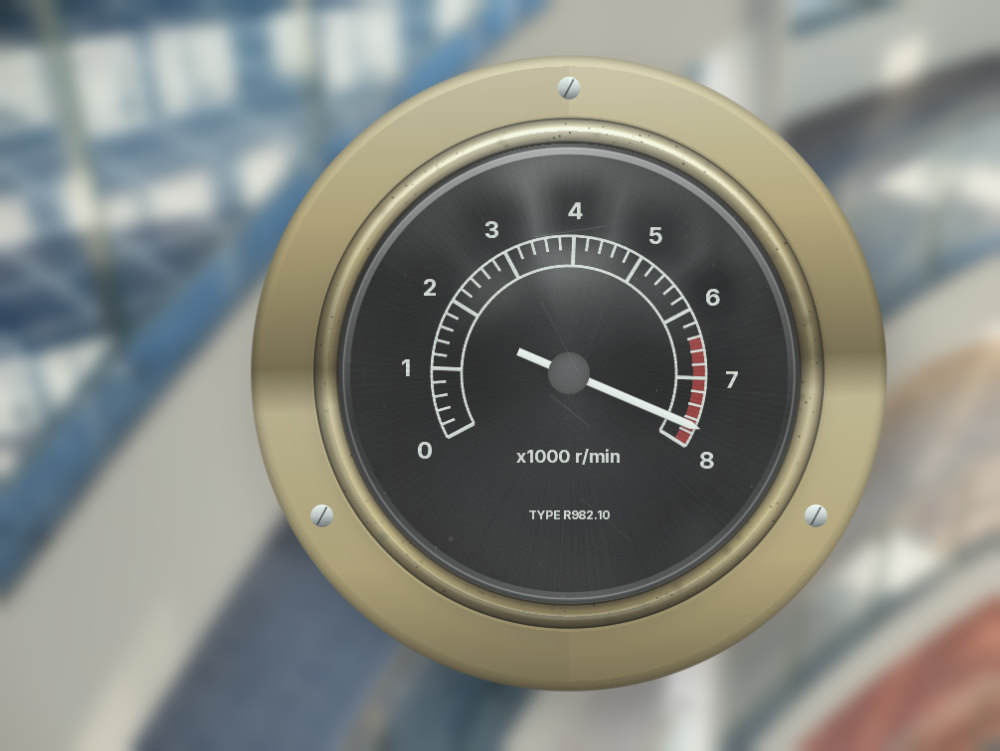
7700 rpm
